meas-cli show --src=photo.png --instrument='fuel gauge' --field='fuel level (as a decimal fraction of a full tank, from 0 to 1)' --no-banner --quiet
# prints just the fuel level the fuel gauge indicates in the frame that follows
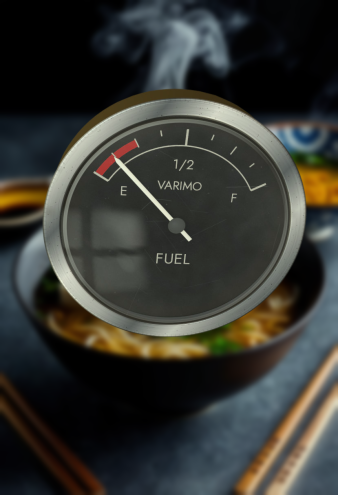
0.125
